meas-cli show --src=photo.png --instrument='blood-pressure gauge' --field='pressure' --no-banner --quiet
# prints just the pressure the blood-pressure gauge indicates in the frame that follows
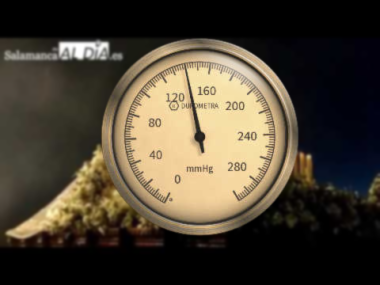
140 mmHg
